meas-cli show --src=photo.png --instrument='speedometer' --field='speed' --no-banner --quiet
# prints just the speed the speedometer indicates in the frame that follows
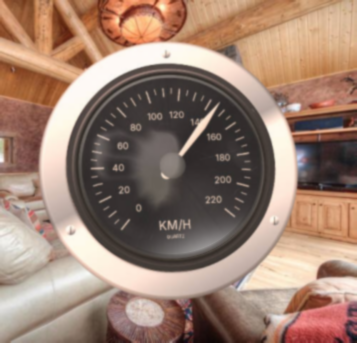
145 km/h
